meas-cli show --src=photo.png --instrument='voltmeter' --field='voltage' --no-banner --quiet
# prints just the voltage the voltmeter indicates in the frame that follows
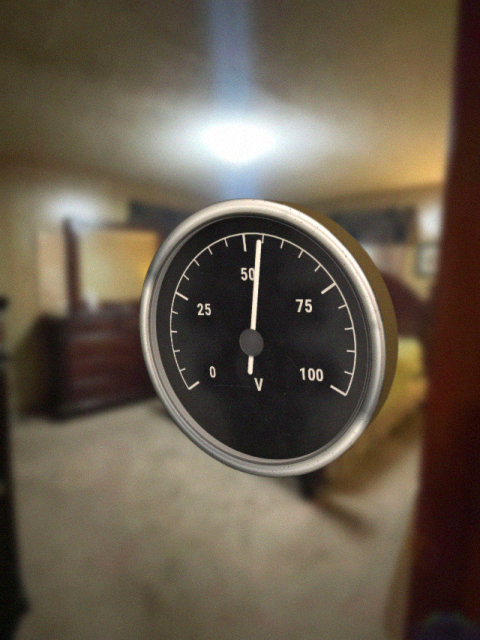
55 V
